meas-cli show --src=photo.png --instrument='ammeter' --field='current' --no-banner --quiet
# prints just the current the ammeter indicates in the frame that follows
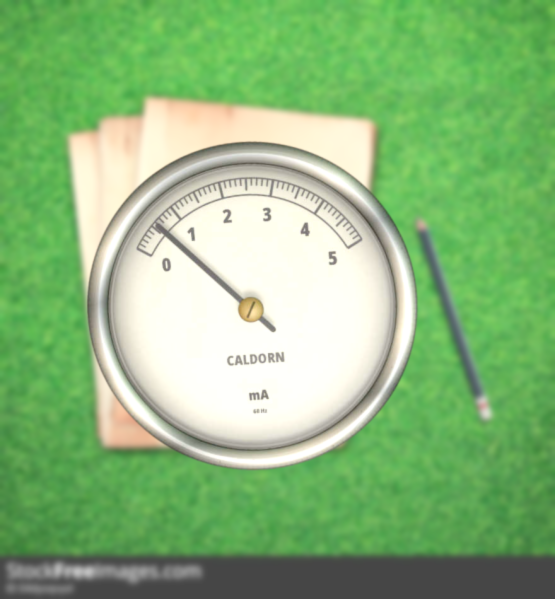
0.6 mA
